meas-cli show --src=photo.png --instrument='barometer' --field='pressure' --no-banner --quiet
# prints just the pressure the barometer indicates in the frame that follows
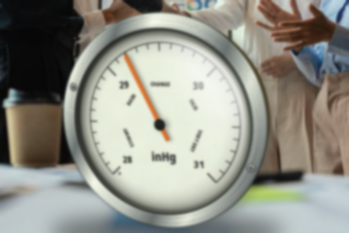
29.2 inHg
